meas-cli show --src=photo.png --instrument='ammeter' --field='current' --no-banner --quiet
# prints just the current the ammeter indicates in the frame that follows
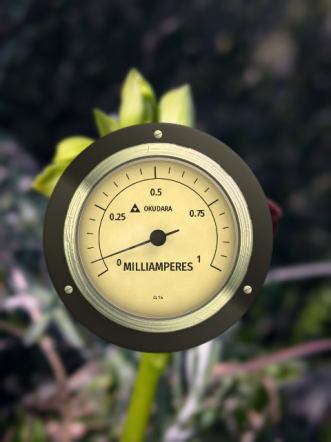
0.05 mA
